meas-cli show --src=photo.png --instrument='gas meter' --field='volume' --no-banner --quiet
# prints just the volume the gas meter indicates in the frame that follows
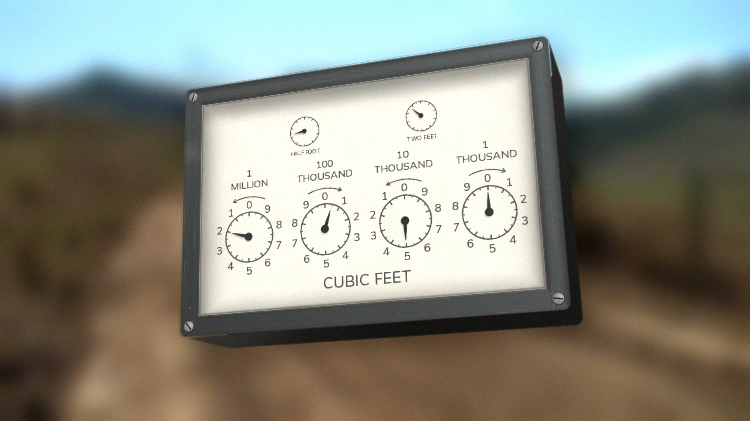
205000 ft³
